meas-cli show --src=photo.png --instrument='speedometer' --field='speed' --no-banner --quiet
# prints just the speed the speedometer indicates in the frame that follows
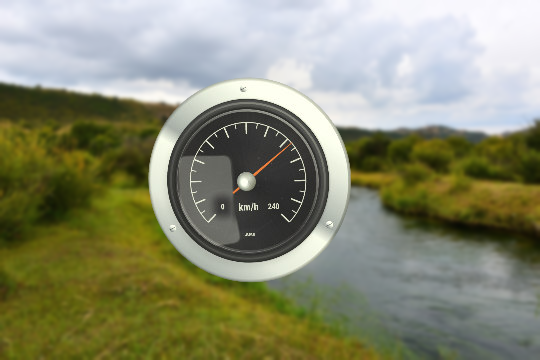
165 km/h
